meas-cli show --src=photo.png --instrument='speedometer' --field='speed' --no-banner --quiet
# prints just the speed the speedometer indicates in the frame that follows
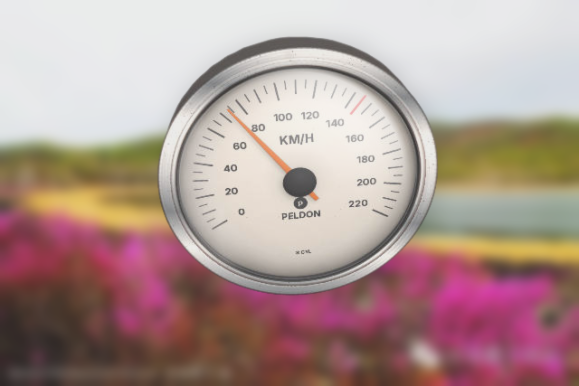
75 km/h
